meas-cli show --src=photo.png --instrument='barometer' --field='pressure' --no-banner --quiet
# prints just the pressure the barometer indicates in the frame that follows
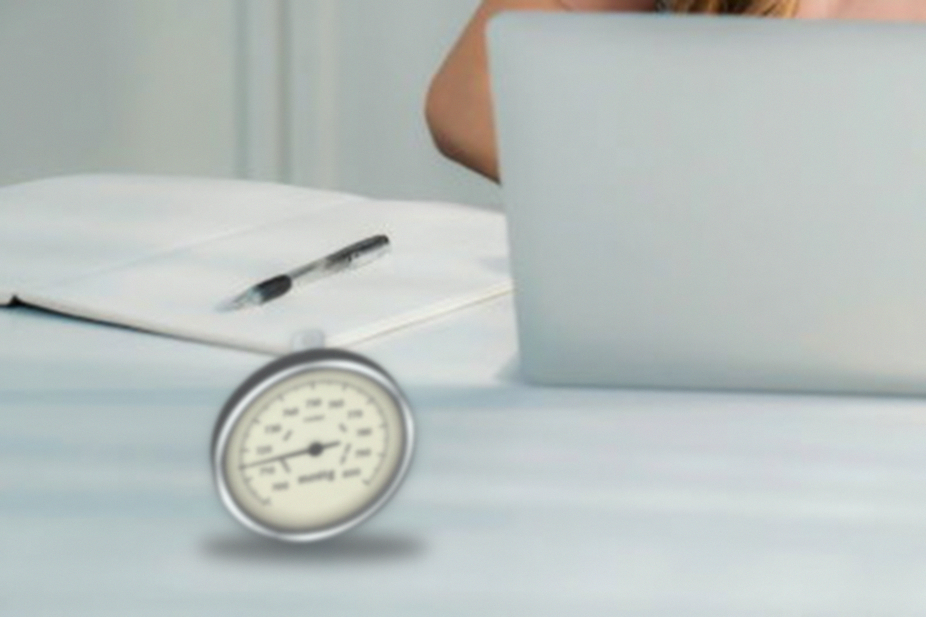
715 mmHg
